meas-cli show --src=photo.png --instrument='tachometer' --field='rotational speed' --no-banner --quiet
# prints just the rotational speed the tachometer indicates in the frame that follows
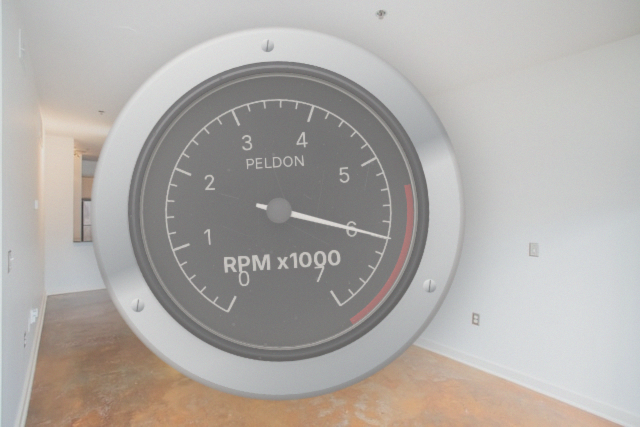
6000 rpm
